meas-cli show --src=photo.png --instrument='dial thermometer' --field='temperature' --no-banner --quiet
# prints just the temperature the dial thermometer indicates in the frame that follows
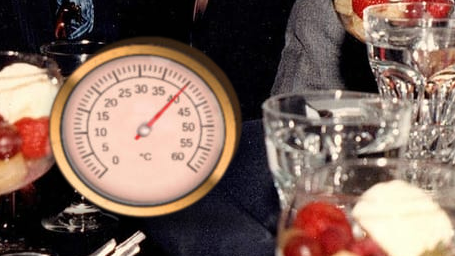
40 °C
